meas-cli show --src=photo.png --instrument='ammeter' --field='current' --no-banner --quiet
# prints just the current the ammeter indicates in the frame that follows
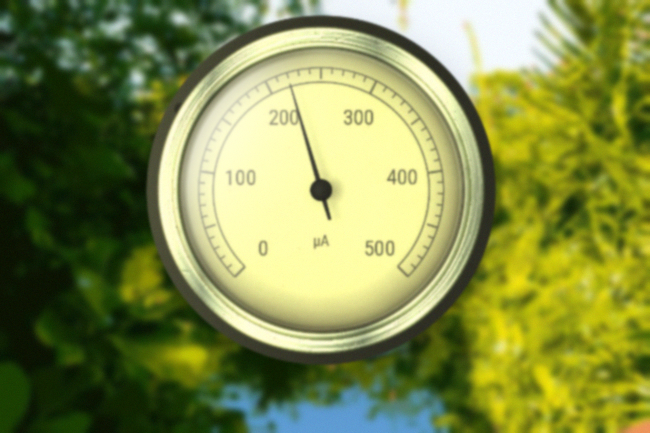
220 µA
